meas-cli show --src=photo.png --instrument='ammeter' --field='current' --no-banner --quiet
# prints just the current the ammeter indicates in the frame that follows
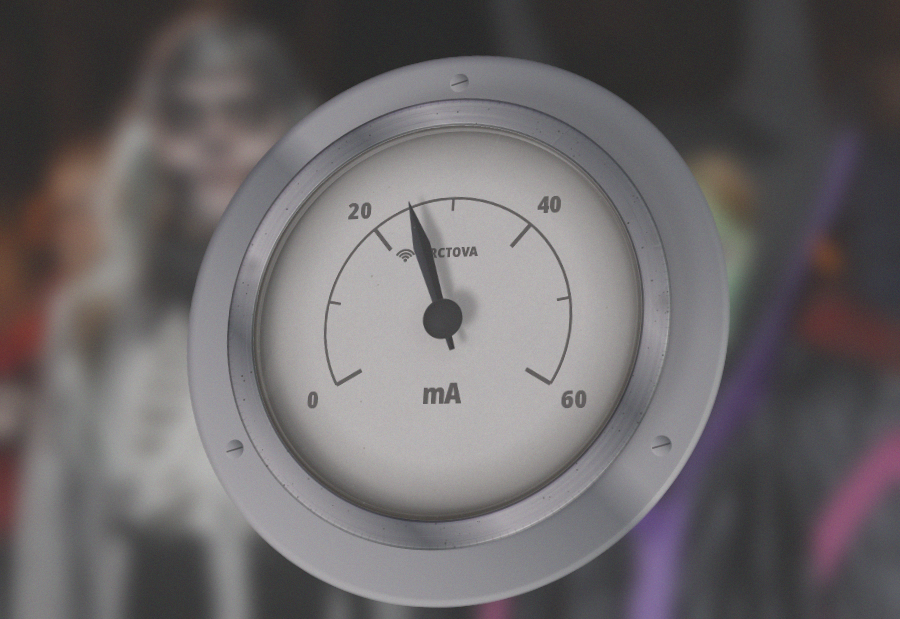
25 mA
